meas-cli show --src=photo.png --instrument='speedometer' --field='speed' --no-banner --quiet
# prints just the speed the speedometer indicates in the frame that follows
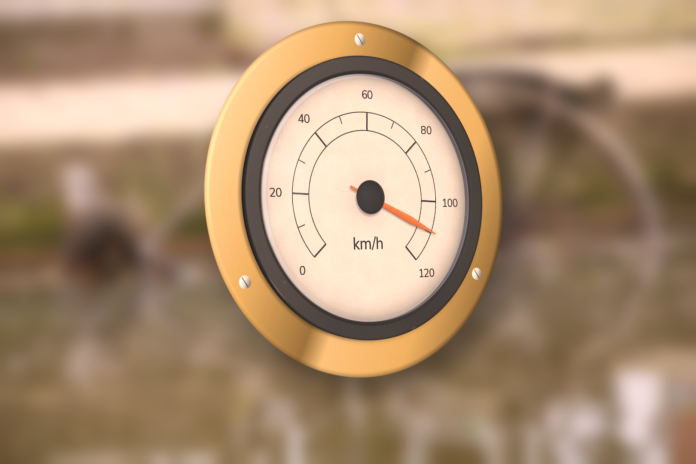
110 km/h
